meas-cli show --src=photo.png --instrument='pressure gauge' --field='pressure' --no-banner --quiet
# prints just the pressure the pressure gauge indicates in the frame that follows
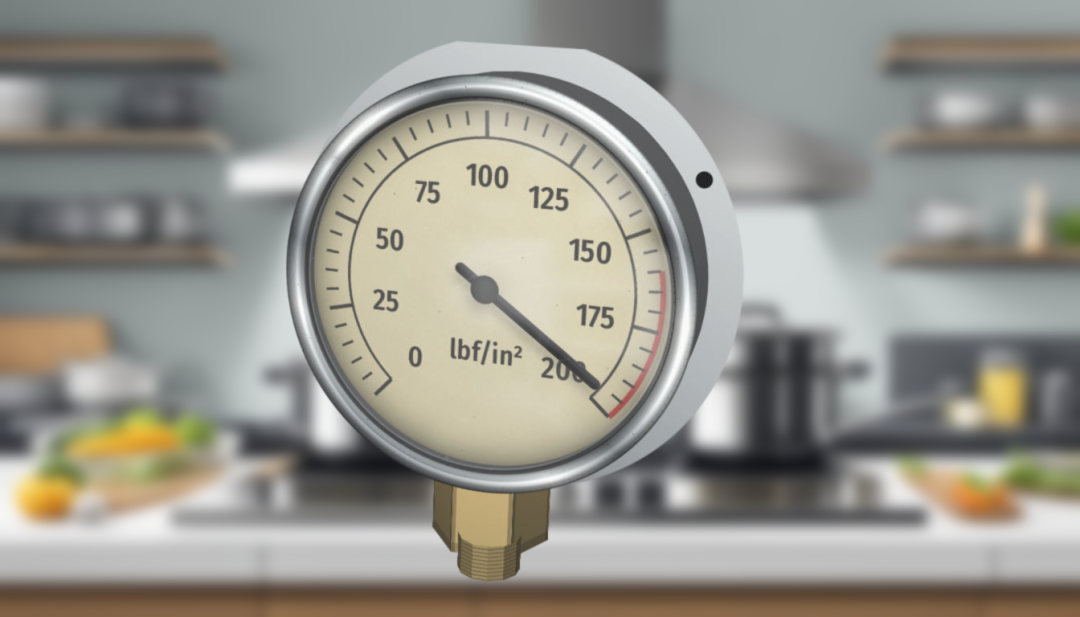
195 psi
